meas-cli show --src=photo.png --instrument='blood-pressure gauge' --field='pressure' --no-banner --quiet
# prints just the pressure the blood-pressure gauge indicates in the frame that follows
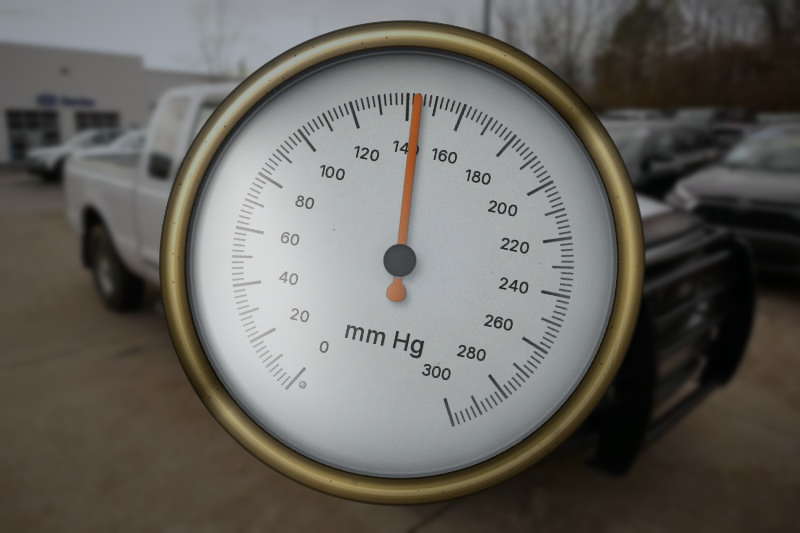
144 mmHg
